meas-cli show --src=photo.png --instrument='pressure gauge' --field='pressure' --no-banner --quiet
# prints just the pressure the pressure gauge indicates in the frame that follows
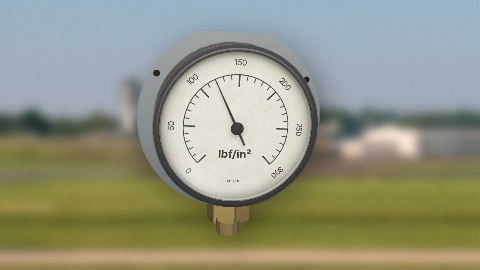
120 psi
